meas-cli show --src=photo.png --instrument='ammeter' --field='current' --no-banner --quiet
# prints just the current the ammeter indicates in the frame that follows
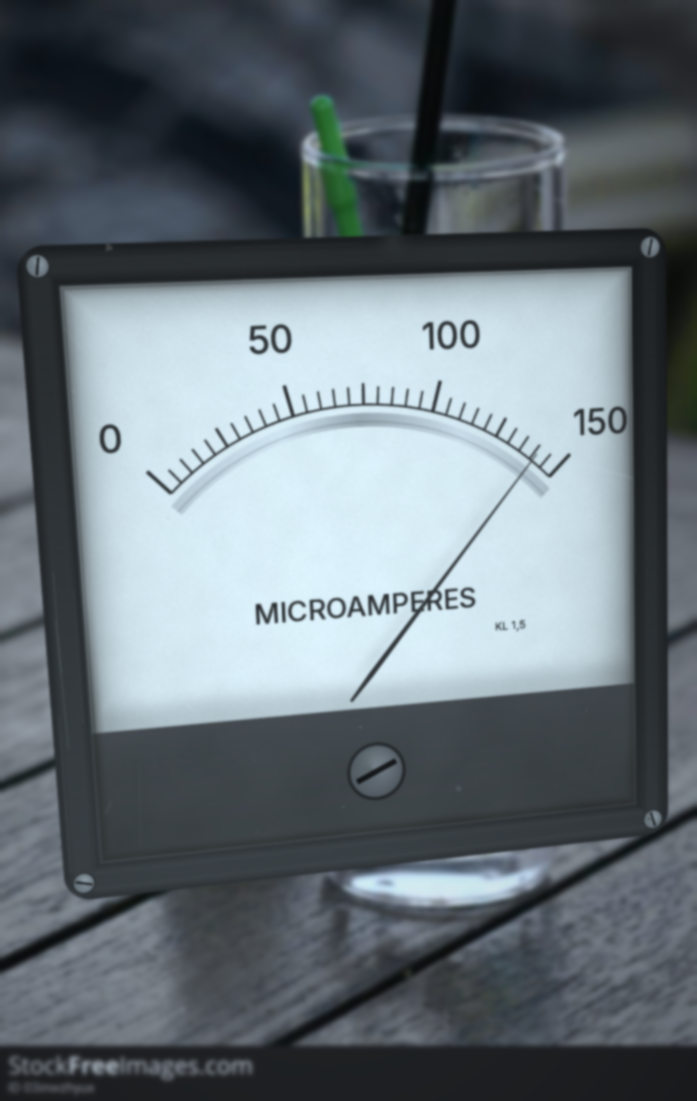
140 µA
